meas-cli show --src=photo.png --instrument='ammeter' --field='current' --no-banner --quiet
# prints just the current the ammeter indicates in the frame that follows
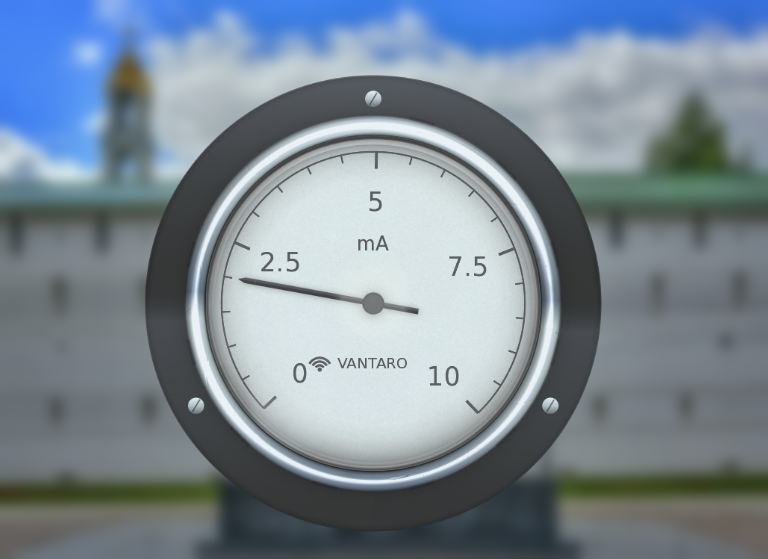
2 mA
